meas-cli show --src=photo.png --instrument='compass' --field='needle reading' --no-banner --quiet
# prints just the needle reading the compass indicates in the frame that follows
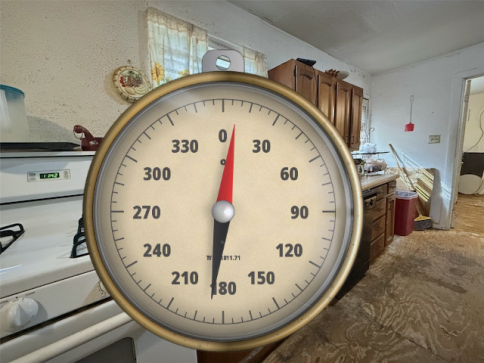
7.5 °
